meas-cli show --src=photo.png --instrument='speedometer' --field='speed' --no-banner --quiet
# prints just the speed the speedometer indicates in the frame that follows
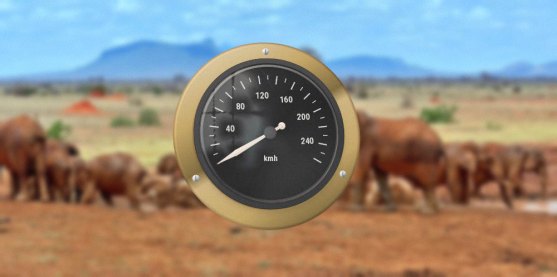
0 km/h
